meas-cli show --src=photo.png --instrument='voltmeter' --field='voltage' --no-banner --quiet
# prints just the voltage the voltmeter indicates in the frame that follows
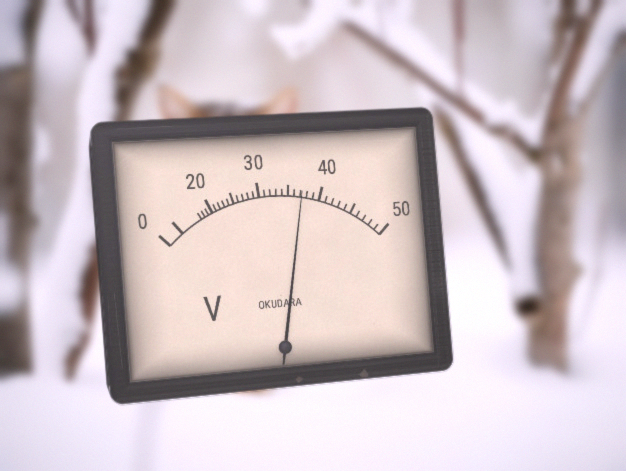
37 V
